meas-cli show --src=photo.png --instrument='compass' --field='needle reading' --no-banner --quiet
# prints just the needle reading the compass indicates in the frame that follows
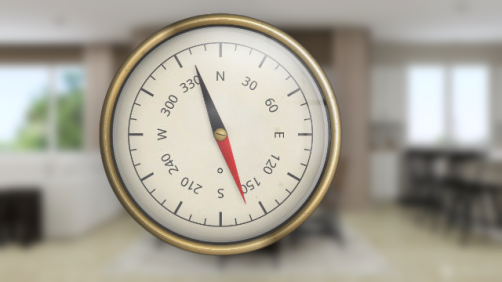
160 °
